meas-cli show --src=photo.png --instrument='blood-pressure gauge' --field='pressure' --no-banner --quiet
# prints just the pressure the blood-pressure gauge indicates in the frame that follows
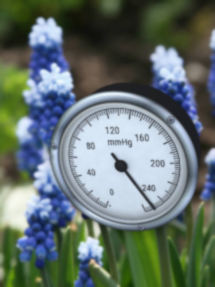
250 mmHg
